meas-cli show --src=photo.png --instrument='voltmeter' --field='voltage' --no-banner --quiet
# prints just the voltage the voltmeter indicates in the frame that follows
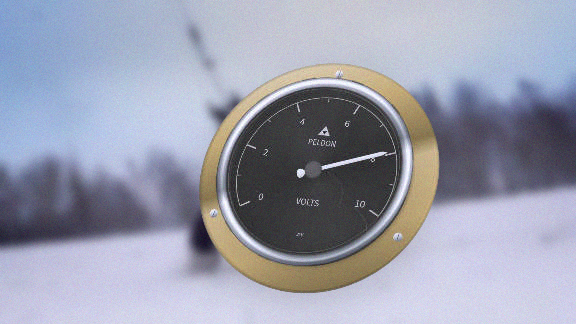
8 V
